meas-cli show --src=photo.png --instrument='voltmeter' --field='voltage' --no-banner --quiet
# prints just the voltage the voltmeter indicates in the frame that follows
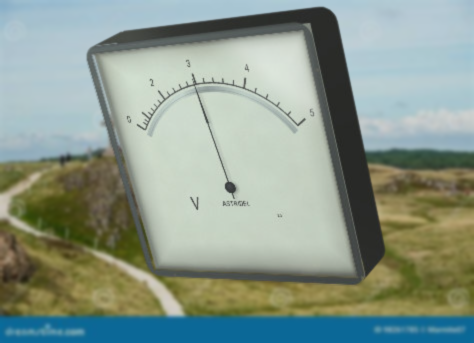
3 V
